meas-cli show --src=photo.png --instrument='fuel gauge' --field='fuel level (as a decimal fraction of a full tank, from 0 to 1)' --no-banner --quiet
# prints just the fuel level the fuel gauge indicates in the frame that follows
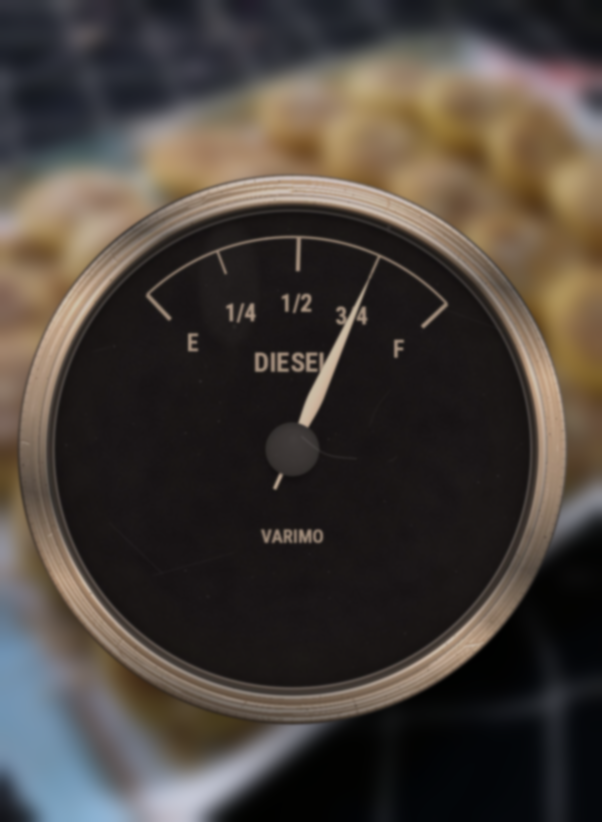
0.75
